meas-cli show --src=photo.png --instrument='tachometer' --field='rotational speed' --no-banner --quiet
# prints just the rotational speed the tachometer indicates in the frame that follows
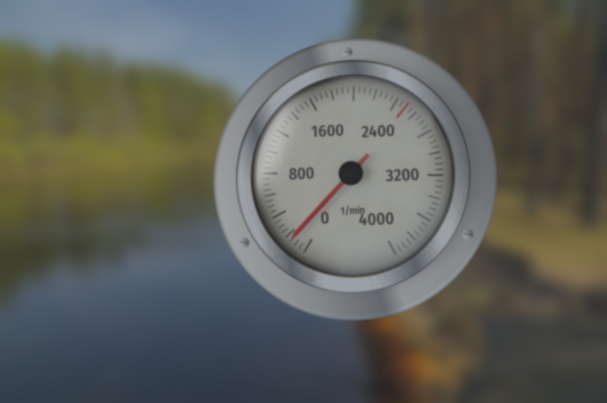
150 rpm
